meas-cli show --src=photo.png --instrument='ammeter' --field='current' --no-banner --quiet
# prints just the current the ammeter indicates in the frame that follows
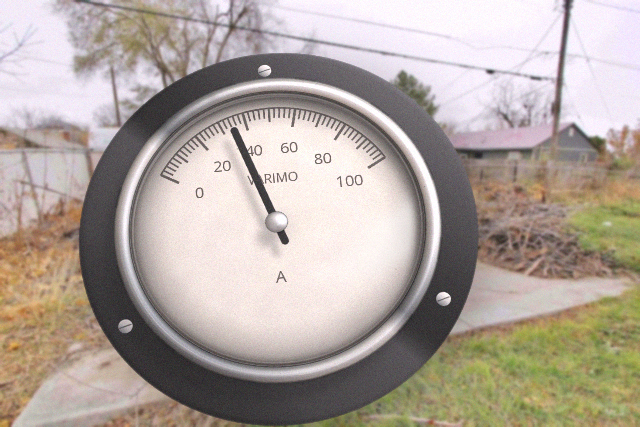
34 A
